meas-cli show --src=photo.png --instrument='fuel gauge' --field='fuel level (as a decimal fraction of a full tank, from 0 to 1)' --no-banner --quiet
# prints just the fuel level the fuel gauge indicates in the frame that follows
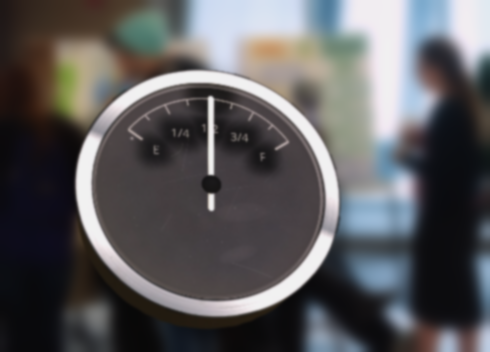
0.5
